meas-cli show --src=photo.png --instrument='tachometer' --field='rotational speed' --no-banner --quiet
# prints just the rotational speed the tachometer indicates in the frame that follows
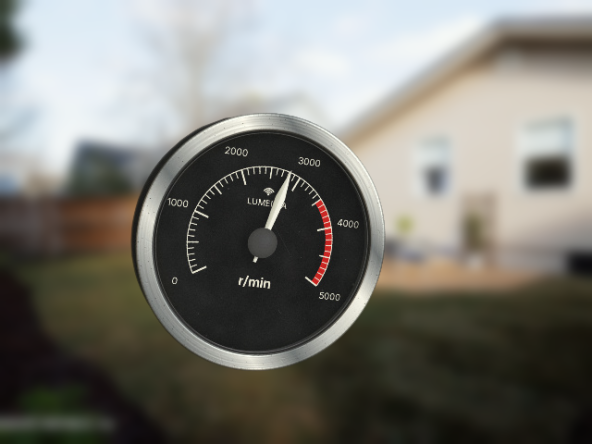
2800 rpm
